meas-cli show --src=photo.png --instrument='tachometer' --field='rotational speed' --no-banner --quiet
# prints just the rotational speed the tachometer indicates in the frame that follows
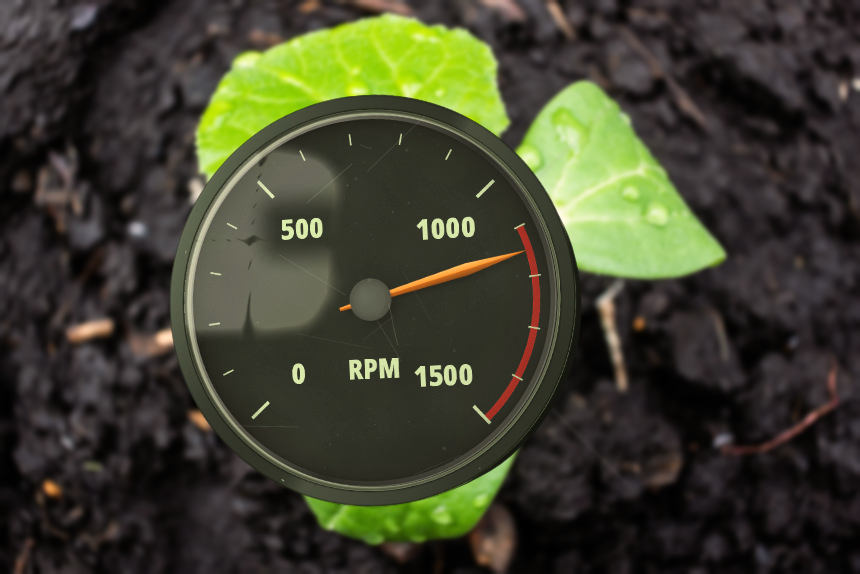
1150 rpm
